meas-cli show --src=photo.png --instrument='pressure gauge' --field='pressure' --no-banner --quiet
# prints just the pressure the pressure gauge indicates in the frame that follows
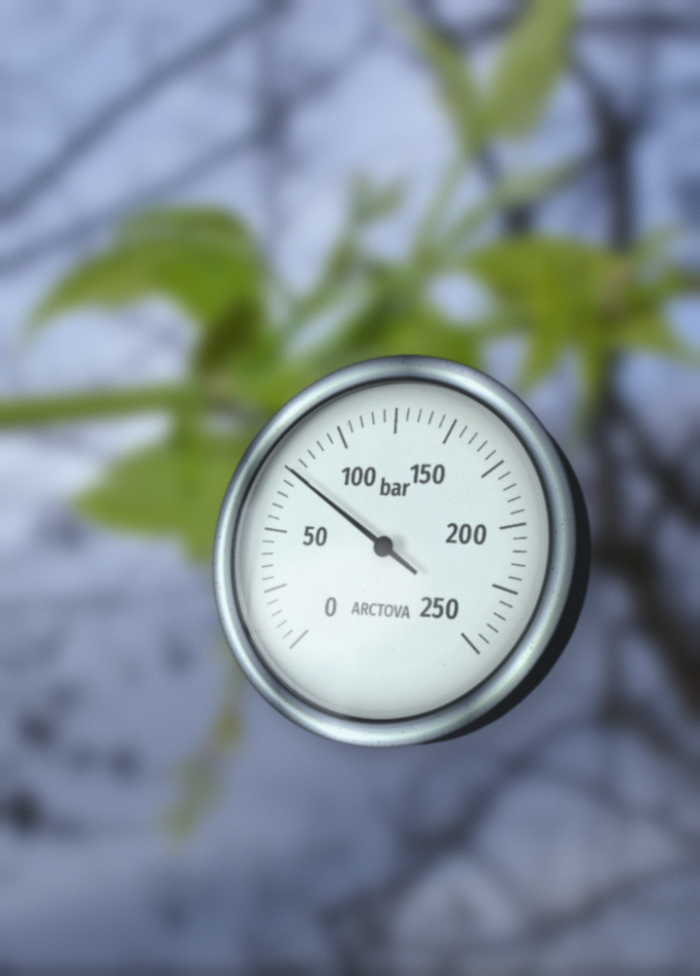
75 bar
